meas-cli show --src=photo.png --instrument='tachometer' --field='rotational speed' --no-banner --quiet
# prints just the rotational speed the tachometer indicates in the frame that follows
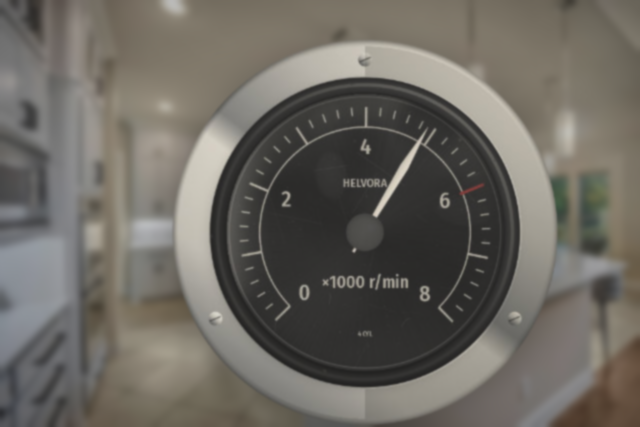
4900 rpm
